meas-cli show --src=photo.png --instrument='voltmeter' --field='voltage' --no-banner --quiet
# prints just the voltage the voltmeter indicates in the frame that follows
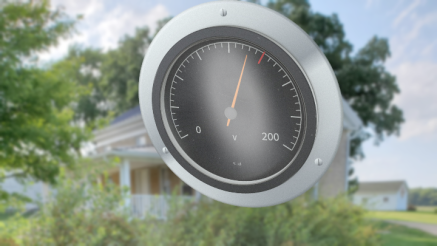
115 V
